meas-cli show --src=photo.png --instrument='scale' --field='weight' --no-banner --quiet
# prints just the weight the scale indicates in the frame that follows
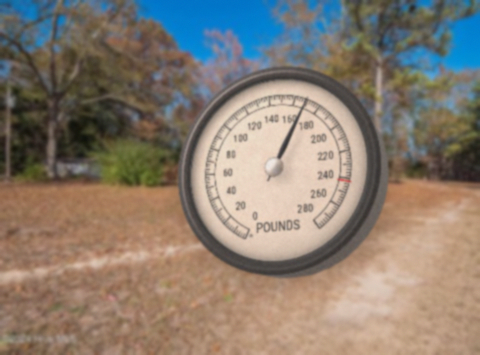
170 lb
